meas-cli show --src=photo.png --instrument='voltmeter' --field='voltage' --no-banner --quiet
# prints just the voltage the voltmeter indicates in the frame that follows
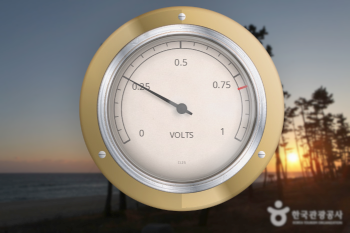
0.25 V
